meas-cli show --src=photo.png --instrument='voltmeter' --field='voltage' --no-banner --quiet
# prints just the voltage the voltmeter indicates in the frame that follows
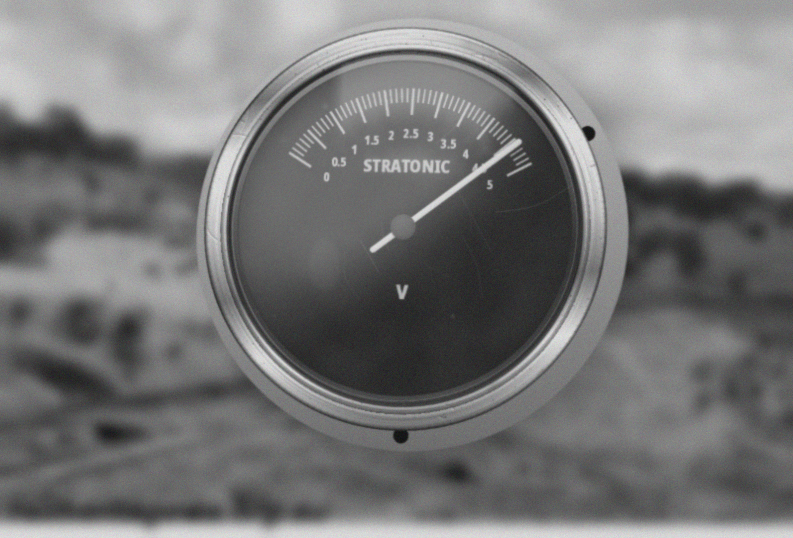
4.6 V
